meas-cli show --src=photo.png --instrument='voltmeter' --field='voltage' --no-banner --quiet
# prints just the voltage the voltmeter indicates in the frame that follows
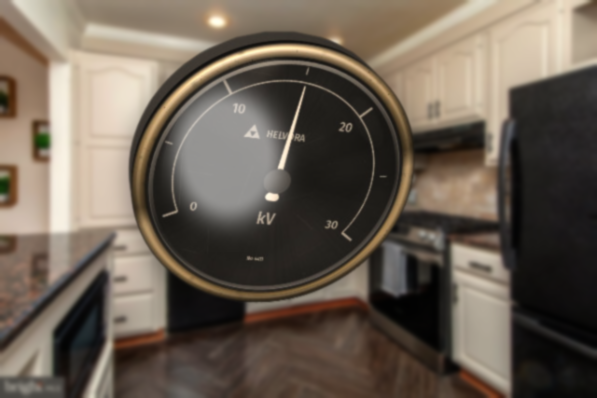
15 kV
